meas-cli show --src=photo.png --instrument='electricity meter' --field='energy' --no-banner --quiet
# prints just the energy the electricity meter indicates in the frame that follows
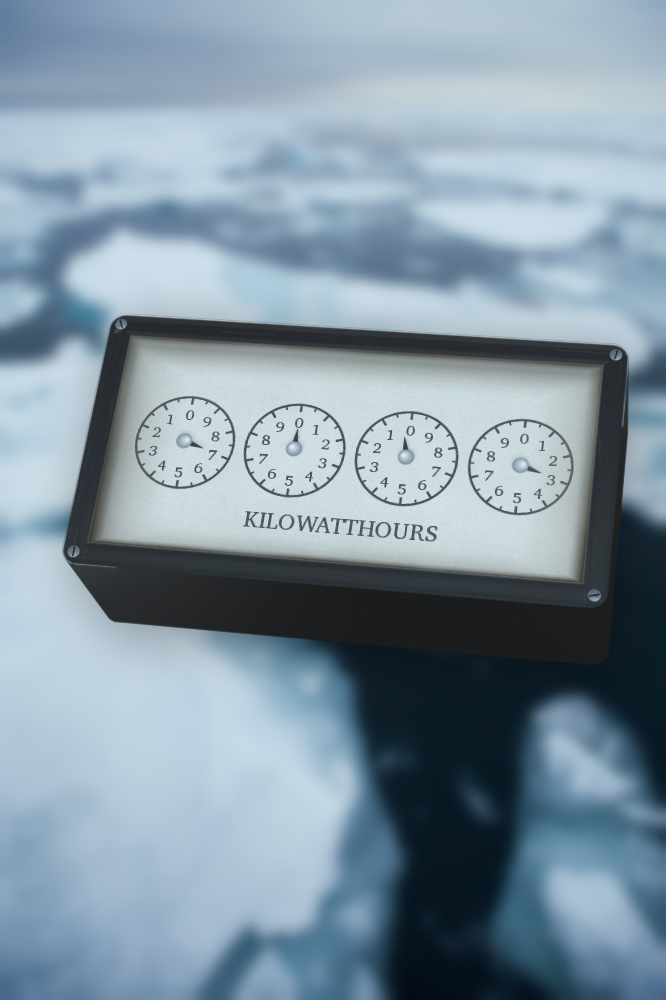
7003 kWh
